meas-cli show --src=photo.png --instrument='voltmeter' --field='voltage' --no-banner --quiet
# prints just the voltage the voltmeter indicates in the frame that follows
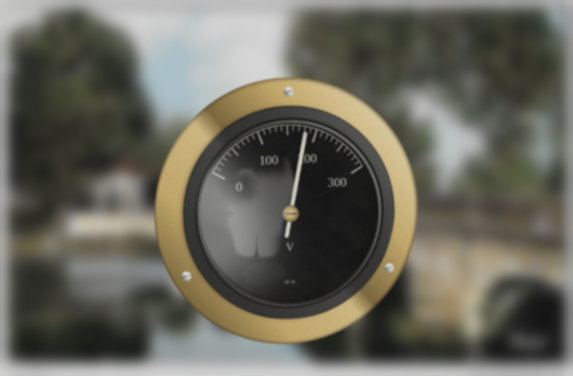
180 V
